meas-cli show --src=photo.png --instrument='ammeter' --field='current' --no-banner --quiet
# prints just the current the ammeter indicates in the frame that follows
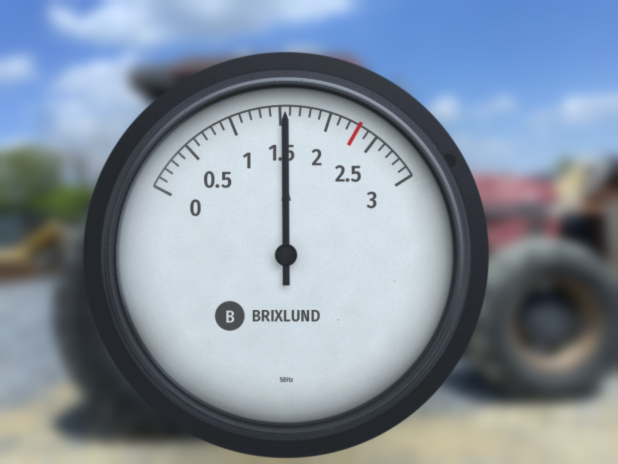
1.55 A
